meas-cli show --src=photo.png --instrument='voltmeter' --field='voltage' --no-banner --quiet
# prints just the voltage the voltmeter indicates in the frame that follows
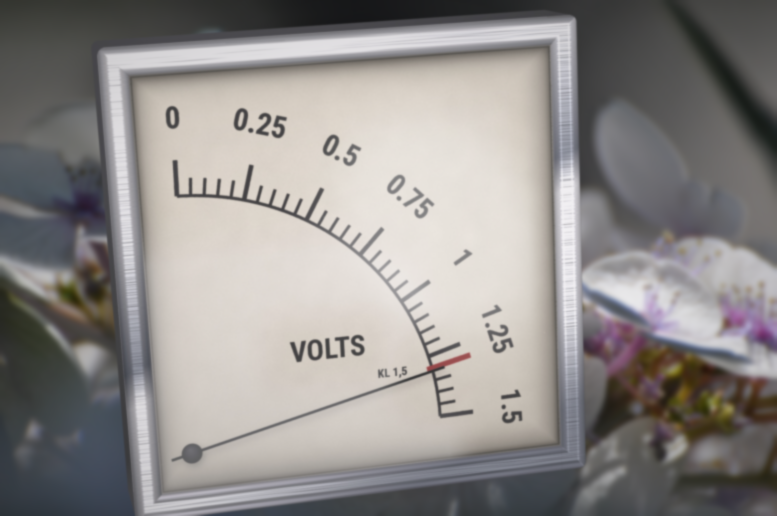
1.3 V
